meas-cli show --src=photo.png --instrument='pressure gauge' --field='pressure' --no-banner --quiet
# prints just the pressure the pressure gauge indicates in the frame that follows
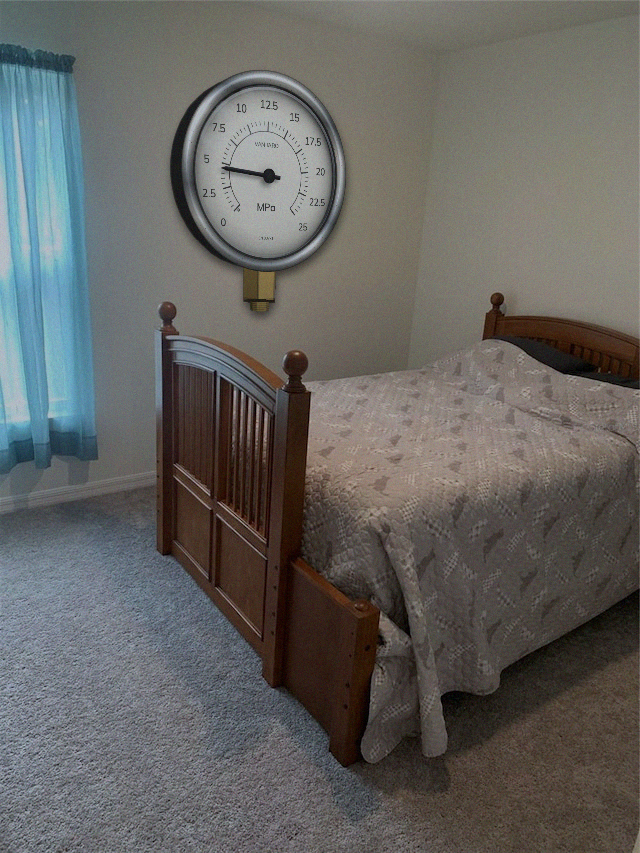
4.5 MPa
